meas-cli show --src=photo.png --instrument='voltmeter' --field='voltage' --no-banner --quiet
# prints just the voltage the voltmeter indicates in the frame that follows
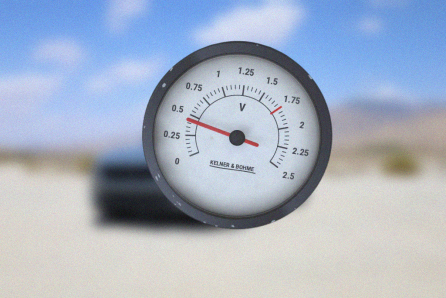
0.45 V
